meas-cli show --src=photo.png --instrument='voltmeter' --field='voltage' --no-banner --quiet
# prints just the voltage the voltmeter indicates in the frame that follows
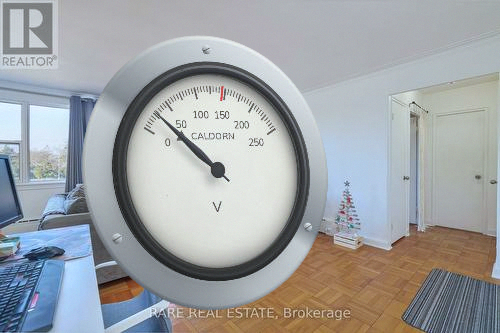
25 V
